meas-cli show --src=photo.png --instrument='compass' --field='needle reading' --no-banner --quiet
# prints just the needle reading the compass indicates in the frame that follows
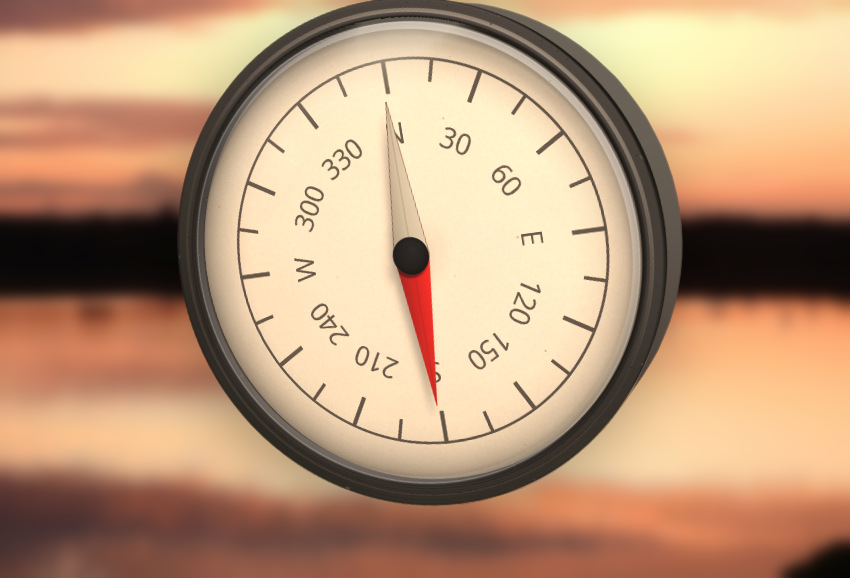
180 °
